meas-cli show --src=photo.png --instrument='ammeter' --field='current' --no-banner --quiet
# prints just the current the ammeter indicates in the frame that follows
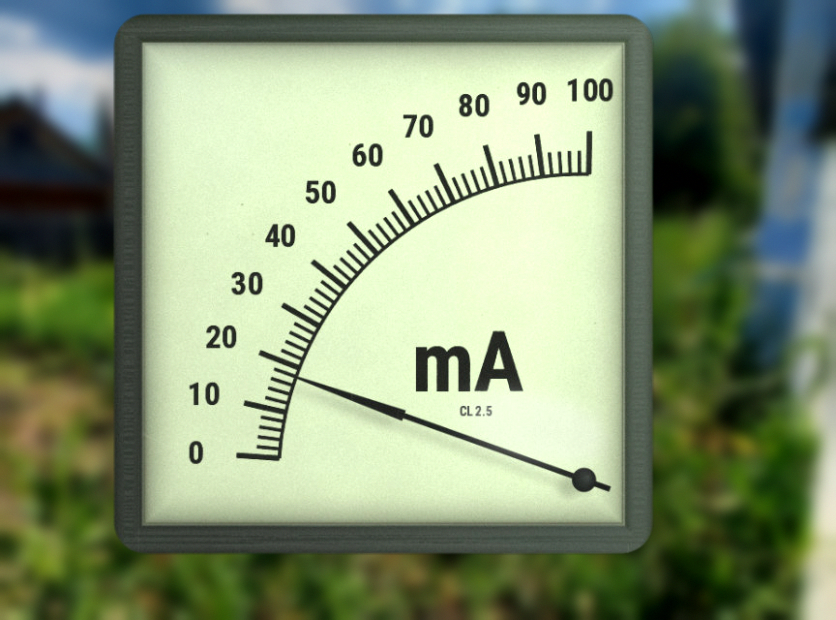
18 mA
